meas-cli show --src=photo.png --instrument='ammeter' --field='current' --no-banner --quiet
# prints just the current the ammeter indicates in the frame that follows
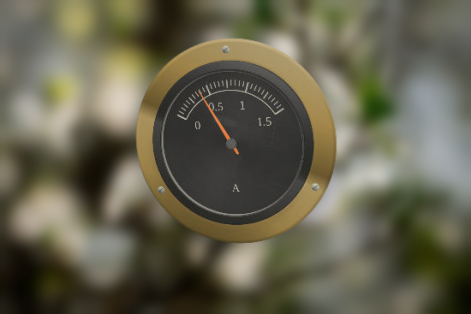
0.4 A
